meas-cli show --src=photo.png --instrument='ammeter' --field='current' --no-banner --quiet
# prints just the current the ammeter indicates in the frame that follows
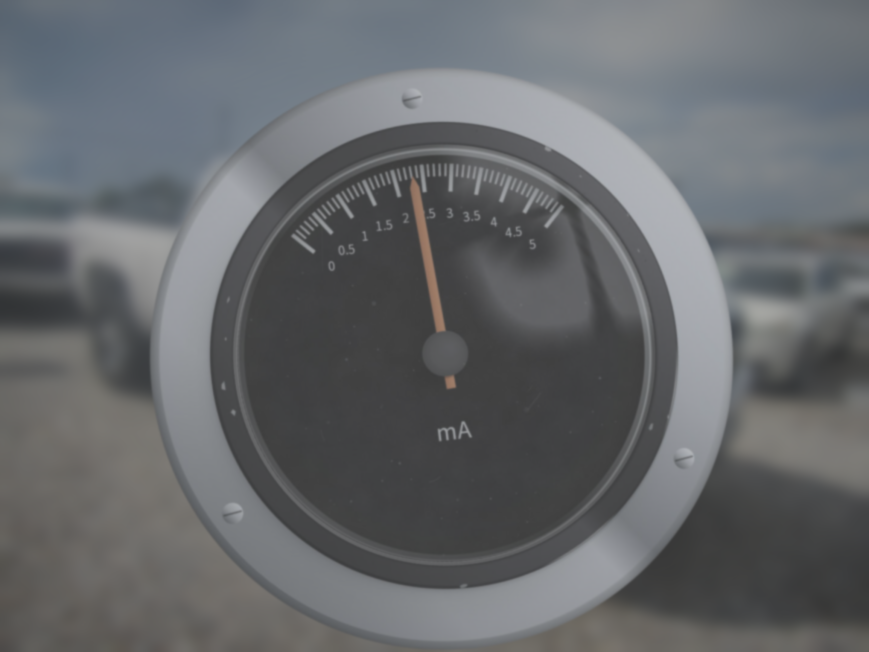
2.3 mA
